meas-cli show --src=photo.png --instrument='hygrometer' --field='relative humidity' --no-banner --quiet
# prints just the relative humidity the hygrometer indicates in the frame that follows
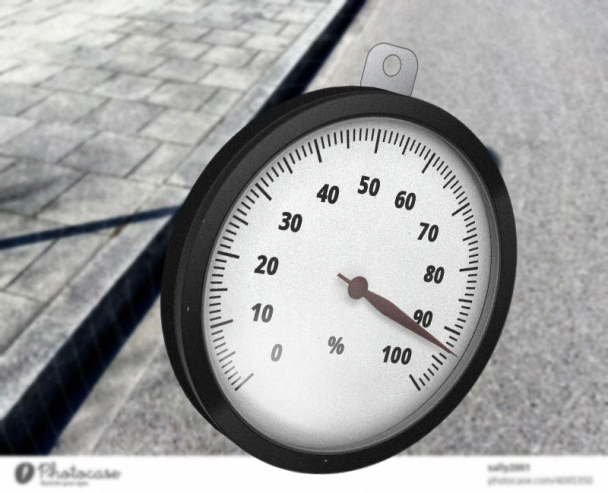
93 %
